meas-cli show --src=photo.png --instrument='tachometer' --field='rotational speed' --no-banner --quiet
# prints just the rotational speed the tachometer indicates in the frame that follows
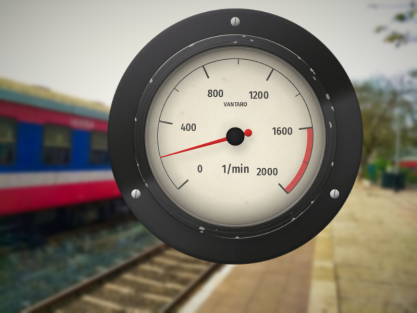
200 rpm
